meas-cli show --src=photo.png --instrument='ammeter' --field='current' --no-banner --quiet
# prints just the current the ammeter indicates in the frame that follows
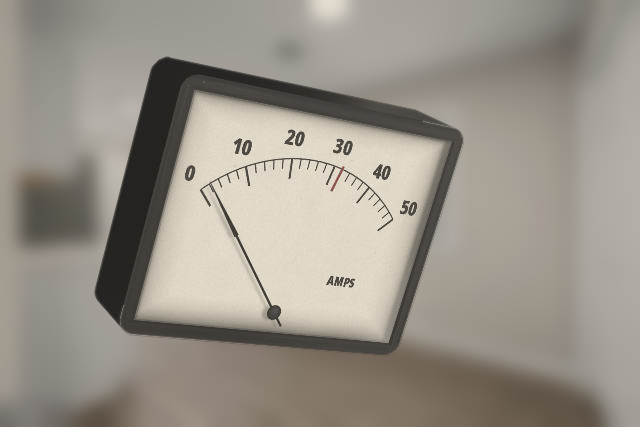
2 A
